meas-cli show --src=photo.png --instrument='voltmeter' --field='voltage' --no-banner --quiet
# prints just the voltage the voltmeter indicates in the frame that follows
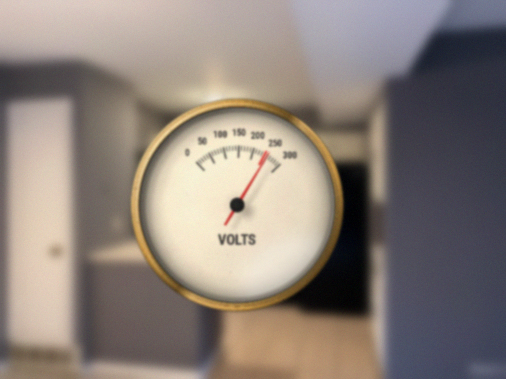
250 V
